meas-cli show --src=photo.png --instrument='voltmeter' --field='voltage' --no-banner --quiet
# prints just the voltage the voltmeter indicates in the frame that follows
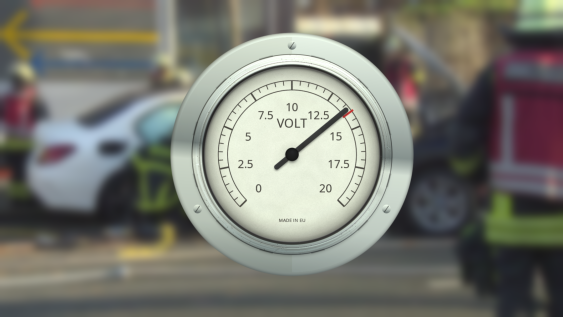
13.75 V
